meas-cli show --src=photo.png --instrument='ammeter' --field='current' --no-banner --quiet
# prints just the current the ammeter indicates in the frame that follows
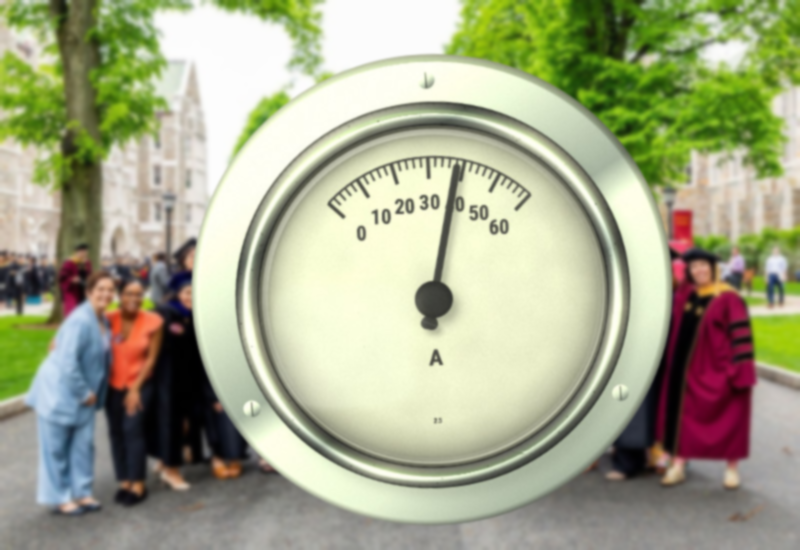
38 A
